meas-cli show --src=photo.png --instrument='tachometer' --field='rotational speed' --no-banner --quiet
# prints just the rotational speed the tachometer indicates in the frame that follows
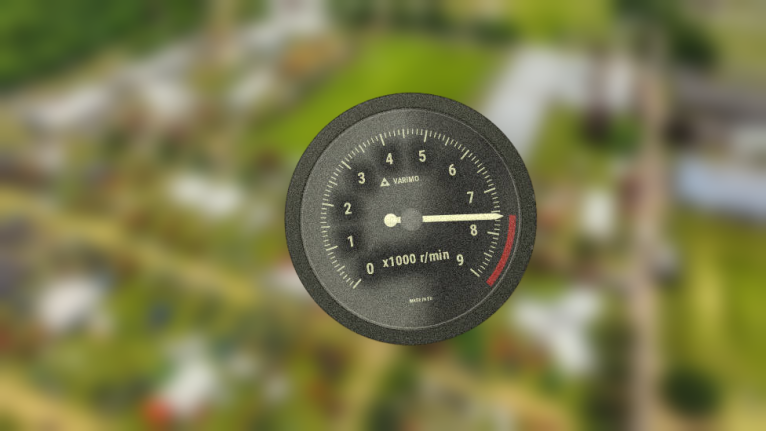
7600 rpm
